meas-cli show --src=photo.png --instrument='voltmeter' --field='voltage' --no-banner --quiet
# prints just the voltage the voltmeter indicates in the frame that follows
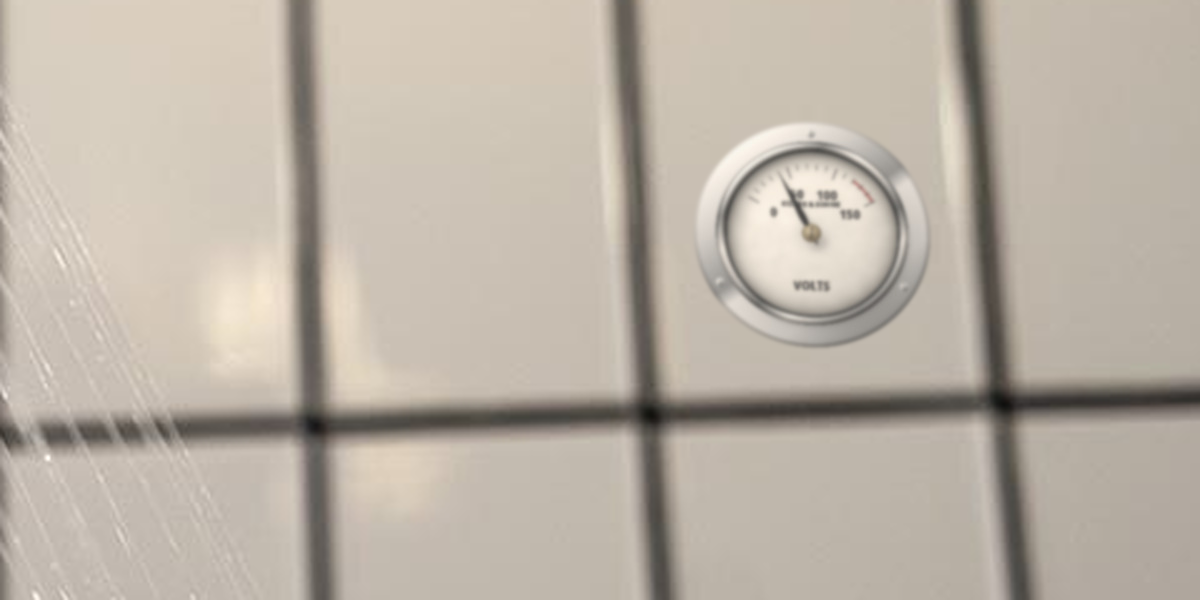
40 V
